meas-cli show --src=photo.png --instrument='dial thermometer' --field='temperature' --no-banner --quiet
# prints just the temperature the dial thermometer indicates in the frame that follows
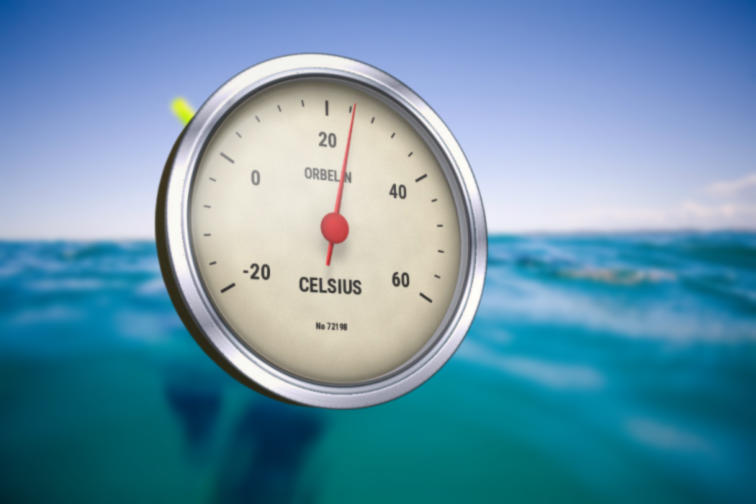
24 °C
